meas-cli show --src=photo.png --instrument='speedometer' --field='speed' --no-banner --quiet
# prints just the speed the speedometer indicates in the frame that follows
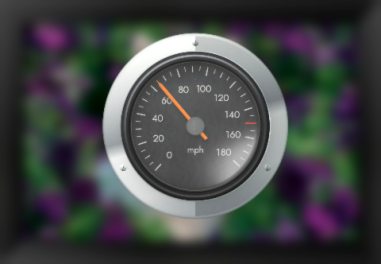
65 mph
